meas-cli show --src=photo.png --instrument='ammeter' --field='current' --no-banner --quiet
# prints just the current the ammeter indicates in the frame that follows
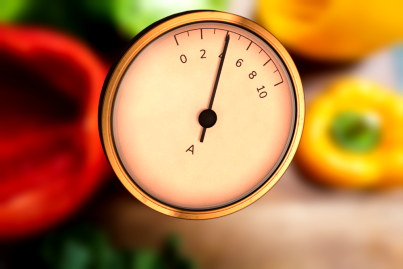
4 A
